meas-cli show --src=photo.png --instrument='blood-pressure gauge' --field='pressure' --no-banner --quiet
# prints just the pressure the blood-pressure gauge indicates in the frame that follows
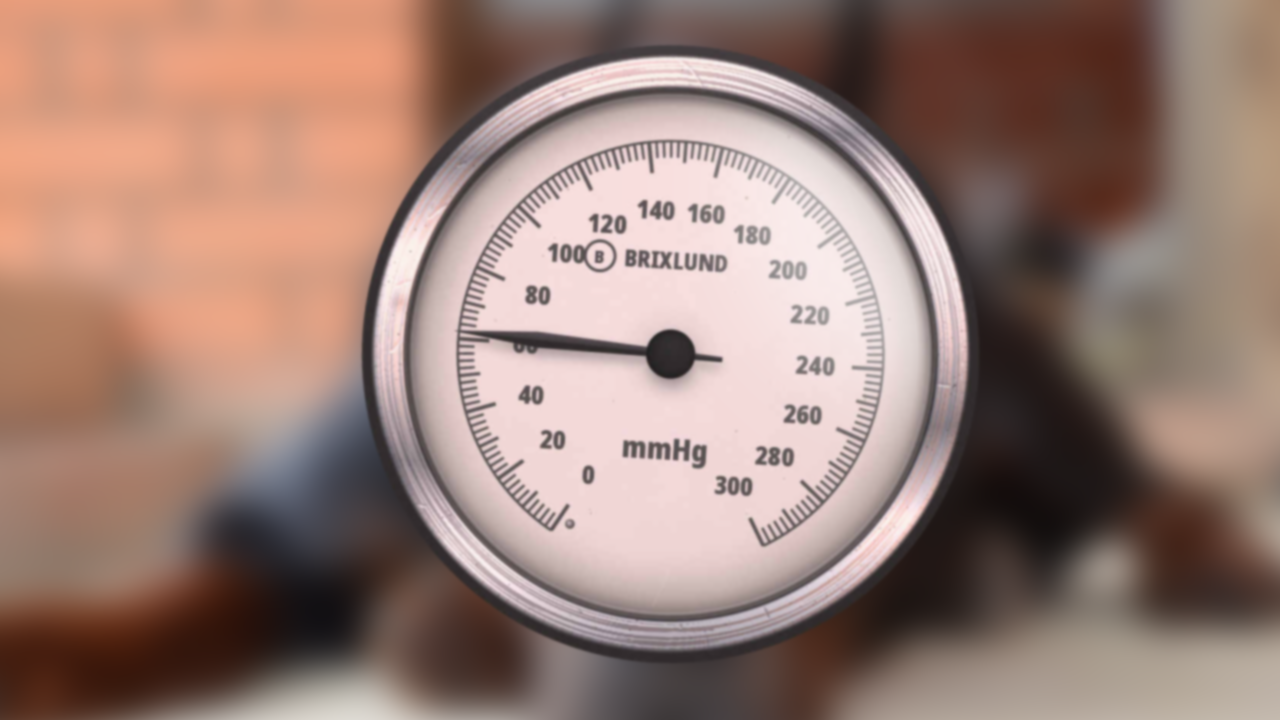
62 mmHg
